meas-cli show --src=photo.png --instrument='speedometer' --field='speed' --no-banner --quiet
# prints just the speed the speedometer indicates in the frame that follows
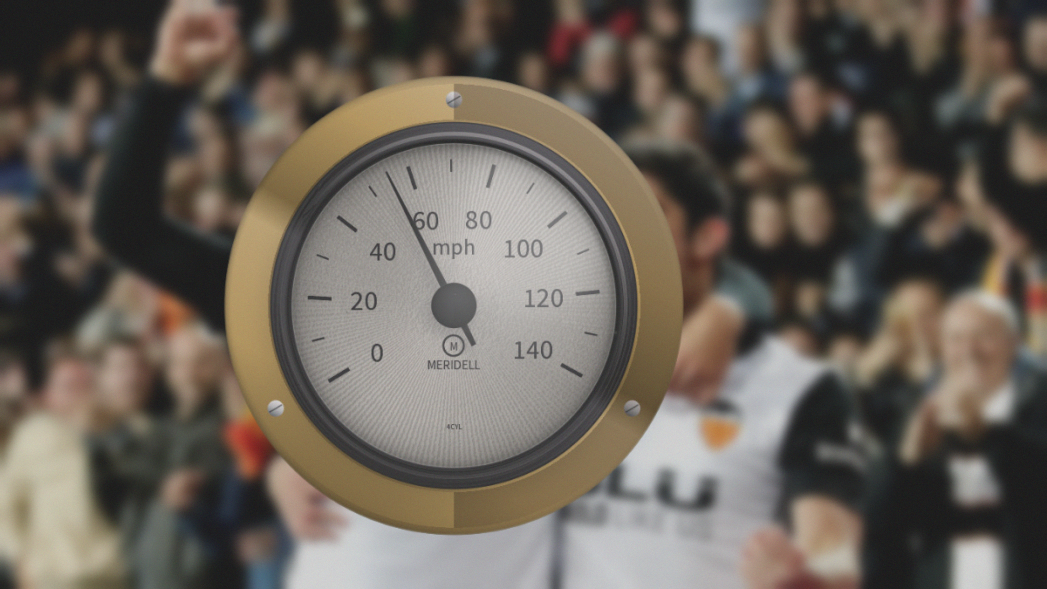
55 mph
